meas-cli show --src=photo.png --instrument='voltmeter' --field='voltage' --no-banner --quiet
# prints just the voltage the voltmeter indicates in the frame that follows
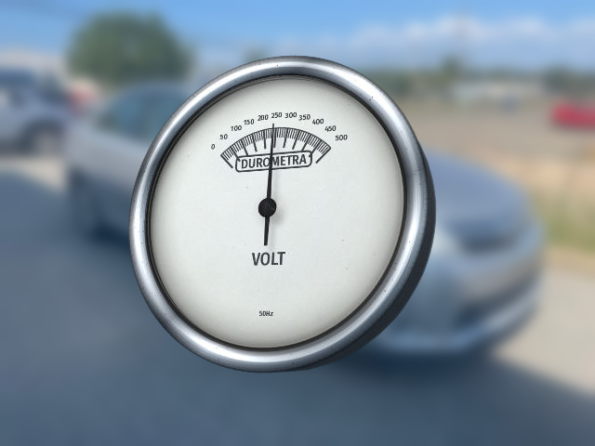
250 V
